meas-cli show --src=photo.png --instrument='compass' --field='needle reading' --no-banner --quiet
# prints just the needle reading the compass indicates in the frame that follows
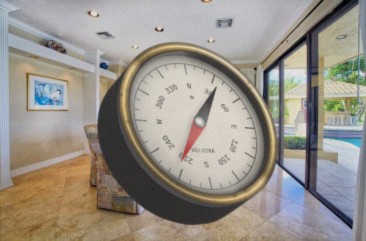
215 °
